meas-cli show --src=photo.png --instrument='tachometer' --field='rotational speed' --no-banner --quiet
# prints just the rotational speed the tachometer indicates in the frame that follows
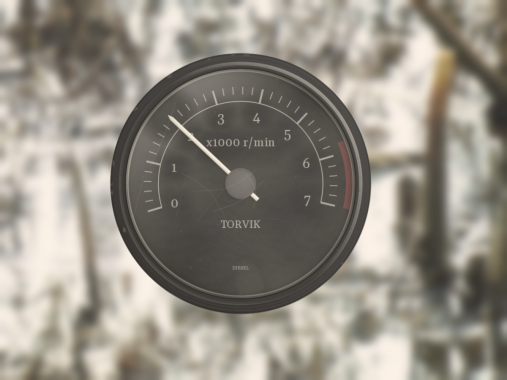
2000 rpm
